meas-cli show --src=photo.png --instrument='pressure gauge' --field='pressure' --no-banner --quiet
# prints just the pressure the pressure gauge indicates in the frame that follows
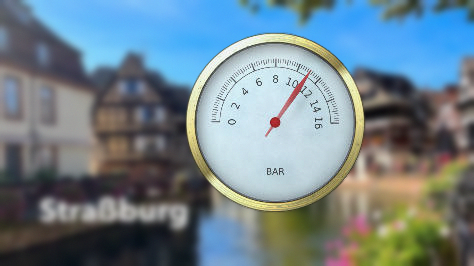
11 bar
